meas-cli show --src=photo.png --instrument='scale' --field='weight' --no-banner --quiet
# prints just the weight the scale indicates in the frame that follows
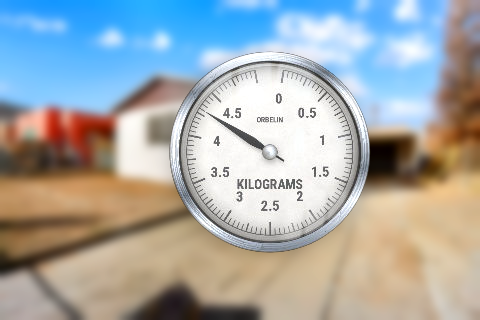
4.3 kg
